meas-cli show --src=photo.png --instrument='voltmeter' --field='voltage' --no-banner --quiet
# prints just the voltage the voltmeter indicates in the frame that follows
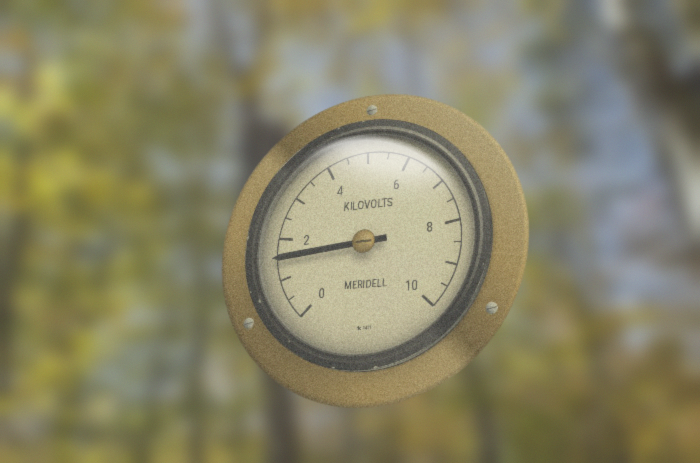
1.5 kV
